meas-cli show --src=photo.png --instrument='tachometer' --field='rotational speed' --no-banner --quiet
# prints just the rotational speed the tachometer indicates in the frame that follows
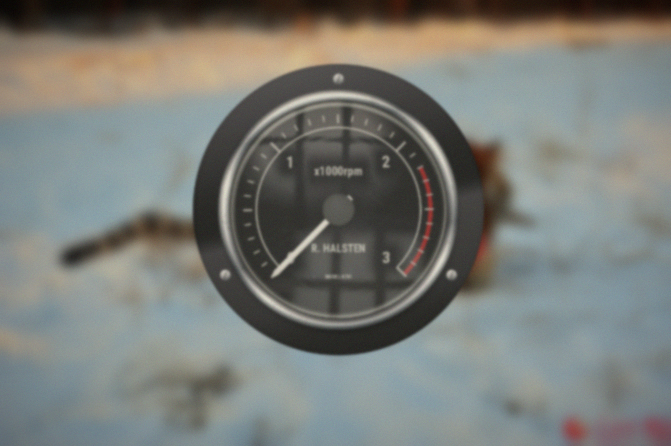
0 rpm
